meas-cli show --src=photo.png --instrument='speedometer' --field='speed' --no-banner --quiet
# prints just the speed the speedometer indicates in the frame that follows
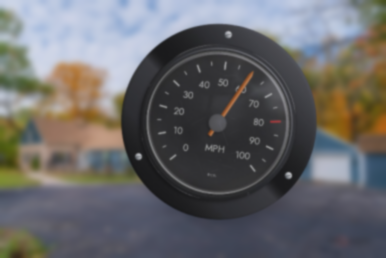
60 mph
